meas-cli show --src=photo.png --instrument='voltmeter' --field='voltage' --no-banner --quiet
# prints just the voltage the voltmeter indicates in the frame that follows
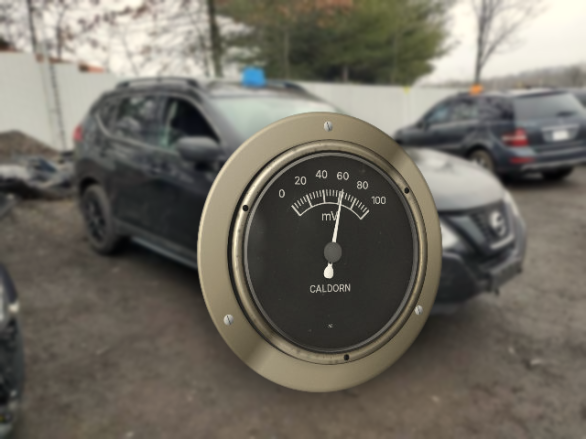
60 mV
